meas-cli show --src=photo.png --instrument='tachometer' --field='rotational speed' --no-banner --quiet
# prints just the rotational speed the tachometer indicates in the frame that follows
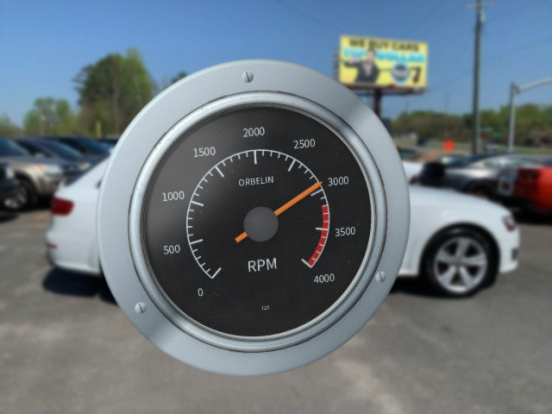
2900 rpm
